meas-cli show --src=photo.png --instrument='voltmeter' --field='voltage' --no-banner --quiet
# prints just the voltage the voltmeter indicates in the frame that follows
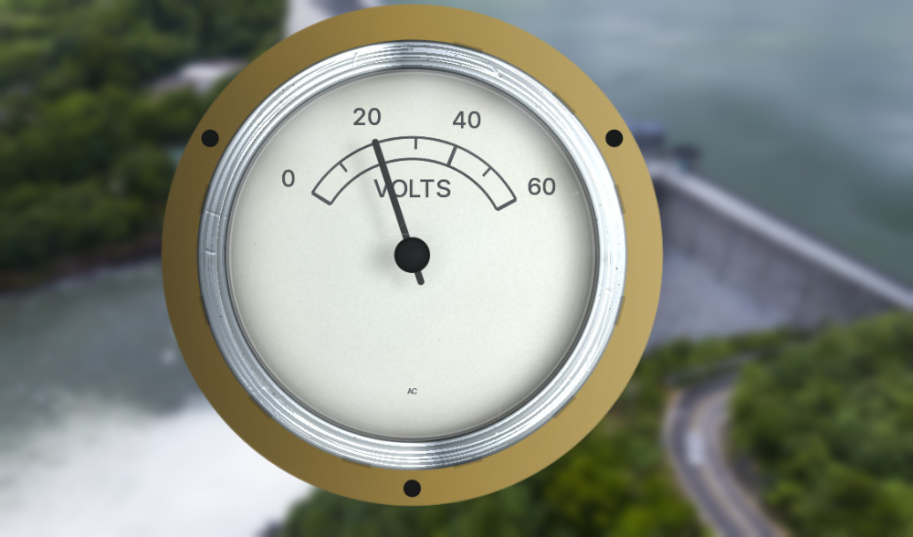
20 V
